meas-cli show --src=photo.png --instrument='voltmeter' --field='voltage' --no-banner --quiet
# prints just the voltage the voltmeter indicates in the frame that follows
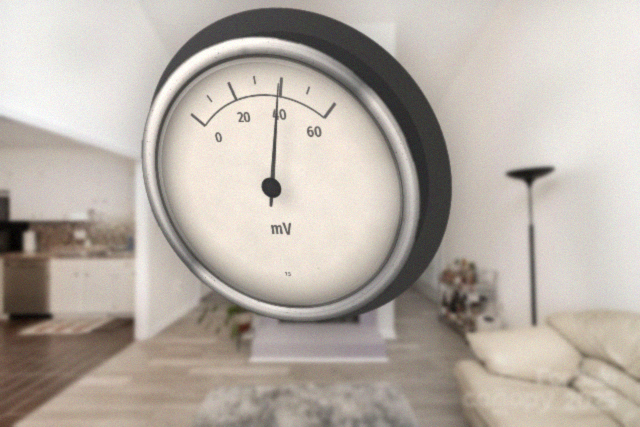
40 mV
